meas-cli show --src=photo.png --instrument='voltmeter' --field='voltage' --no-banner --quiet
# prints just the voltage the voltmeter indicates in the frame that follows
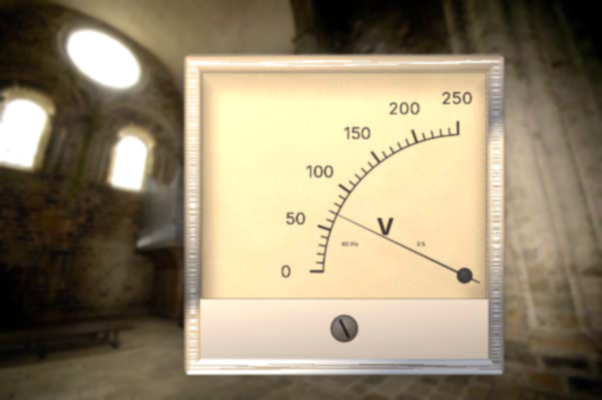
70 V
